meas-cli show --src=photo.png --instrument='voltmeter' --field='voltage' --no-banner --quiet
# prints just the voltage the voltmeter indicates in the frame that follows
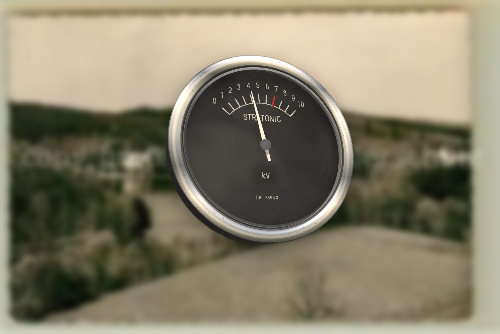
4 kV
